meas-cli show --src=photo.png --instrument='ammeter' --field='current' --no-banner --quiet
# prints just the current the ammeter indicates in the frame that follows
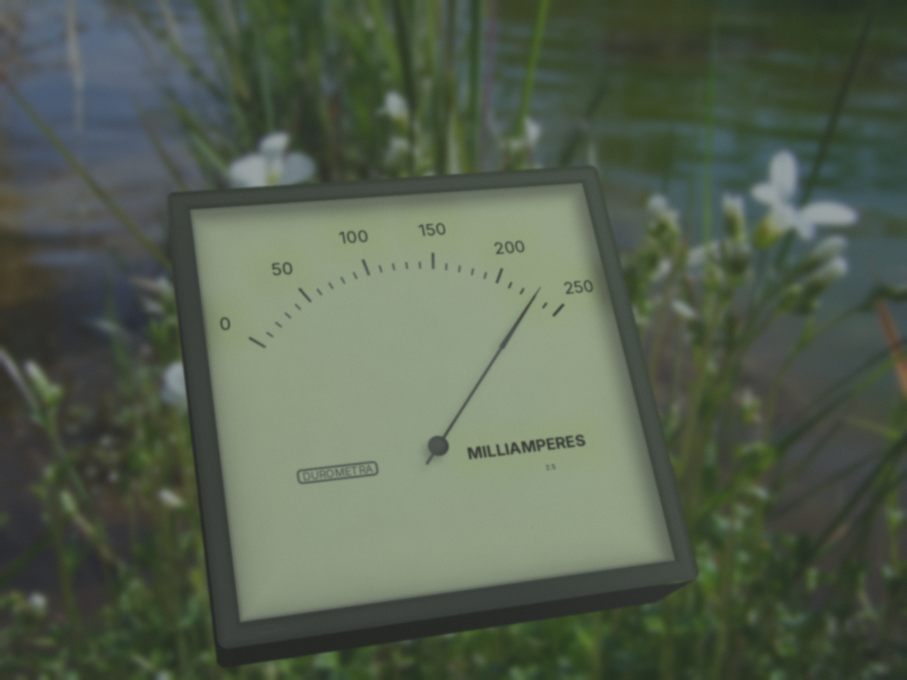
230 mA
